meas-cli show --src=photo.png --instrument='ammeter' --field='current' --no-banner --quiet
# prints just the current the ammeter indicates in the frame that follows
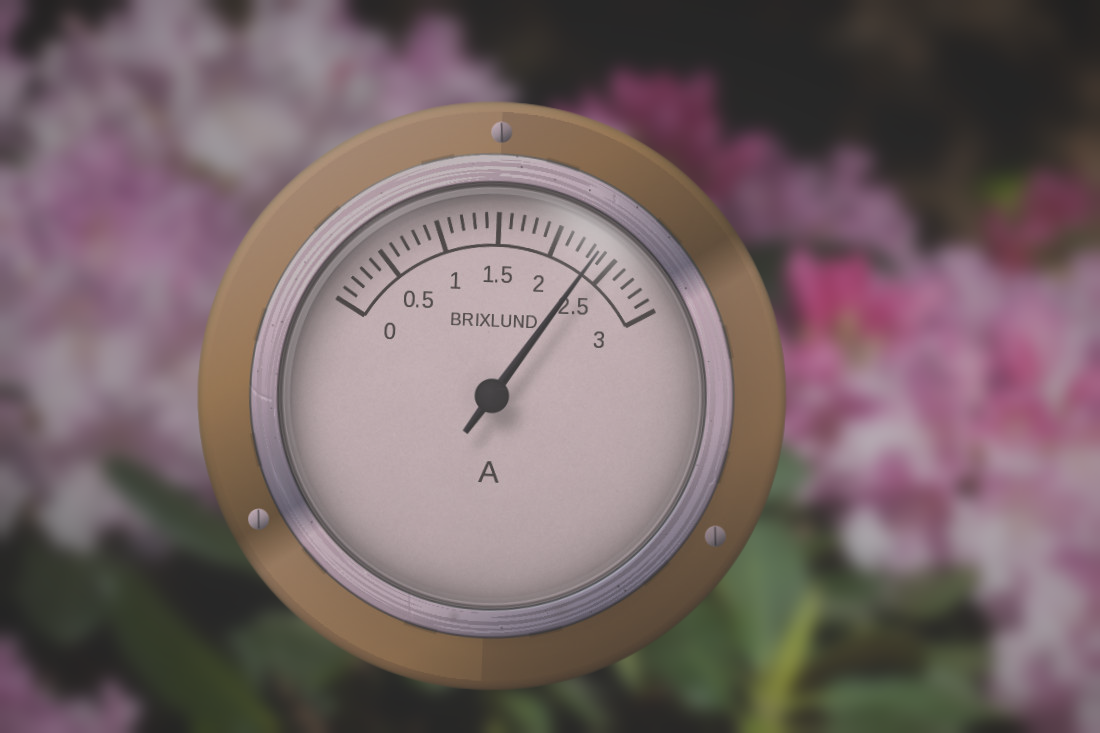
2.35 A
